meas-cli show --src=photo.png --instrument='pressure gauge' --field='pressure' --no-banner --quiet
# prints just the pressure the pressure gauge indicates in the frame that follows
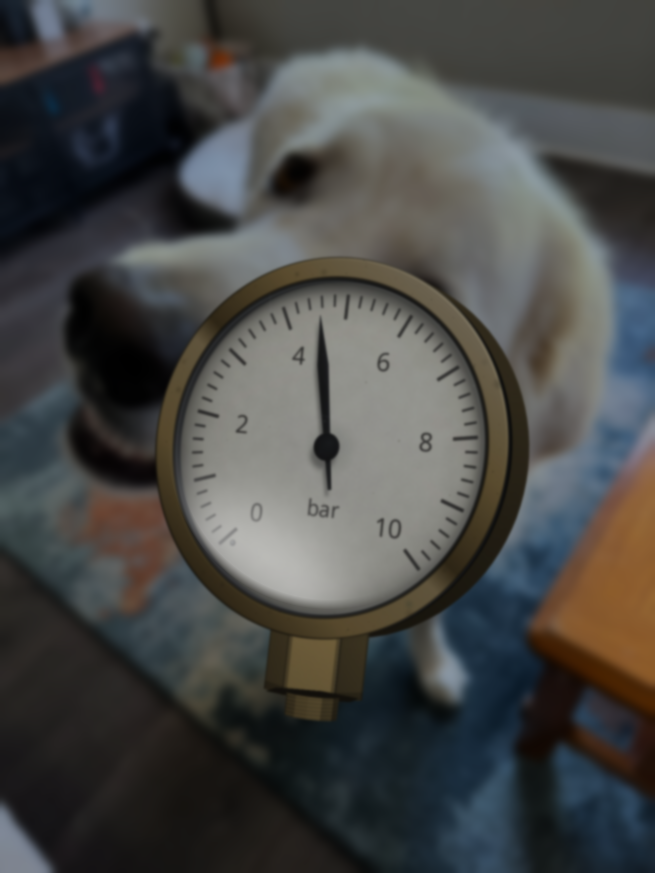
4.6 bar
